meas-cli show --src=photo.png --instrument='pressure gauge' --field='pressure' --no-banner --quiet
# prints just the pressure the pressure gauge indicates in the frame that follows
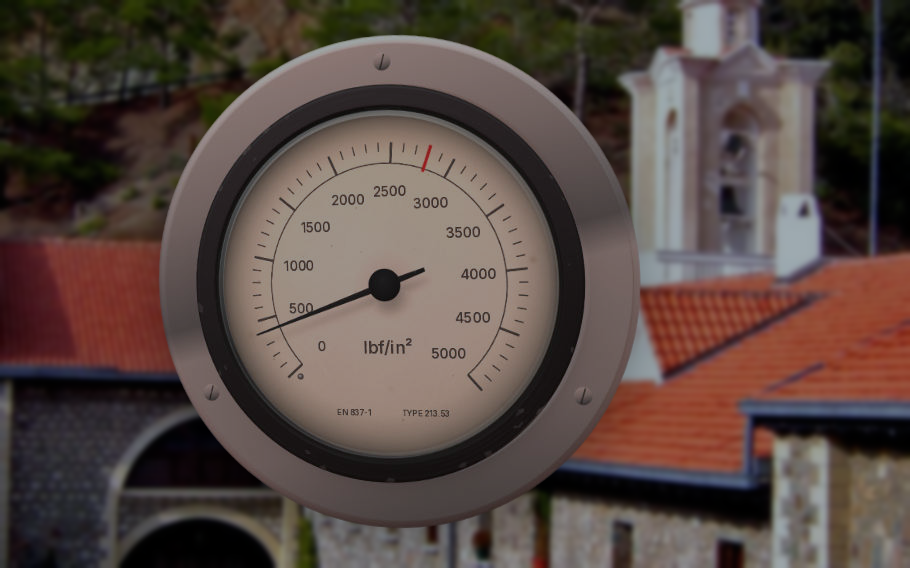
400 psi
